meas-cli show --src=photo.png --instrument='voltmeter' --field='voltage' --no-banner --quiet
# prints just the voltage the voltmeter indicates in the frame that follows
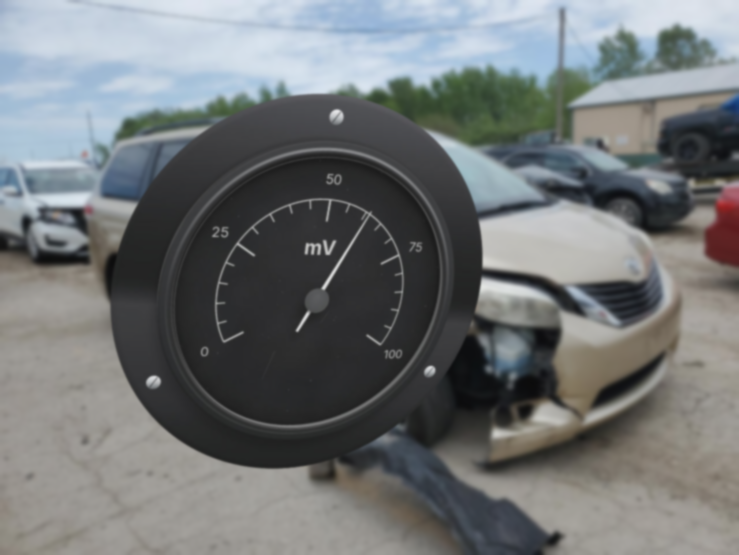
60 mV
